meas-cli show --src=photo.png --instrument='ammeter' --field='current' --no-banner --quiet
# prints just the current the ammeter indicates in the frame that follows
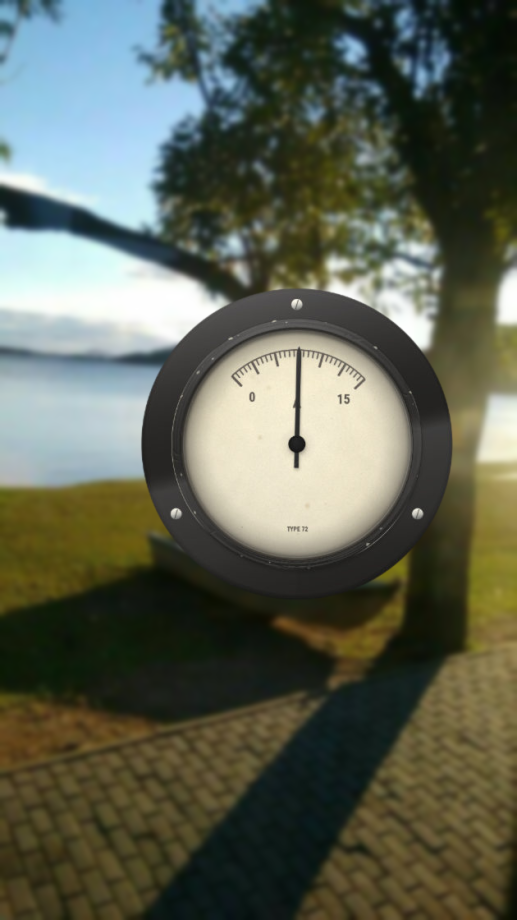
7.5 A
